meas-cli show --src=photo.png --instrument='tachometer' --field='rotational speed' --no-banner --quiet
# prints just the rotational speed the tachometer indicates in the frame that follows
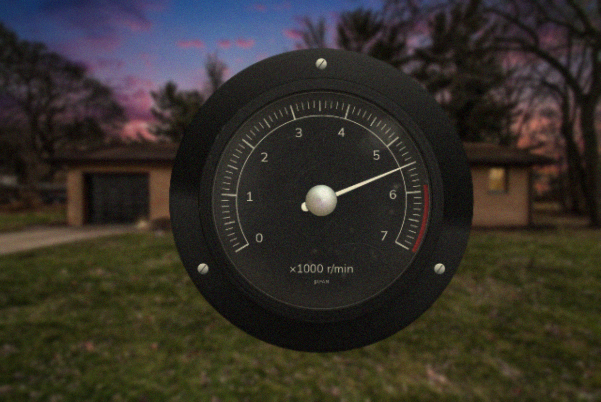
5500 rpm
